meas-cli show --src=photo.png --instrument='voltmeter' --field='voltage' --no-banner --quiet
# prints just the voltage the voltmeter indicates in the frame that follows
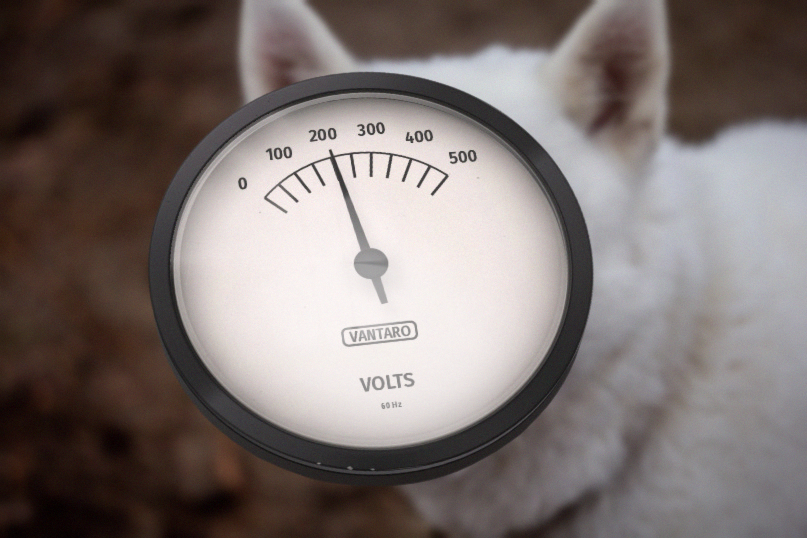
200 V
